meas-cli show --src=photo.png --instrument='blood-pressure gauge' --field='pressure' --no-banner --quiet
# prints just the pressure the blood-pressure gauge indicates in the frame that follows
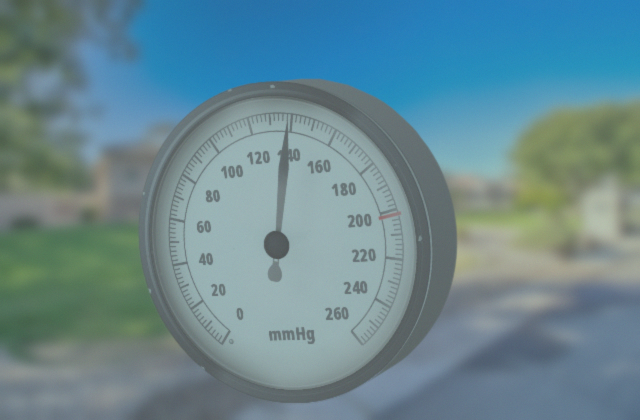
140 mmHg
